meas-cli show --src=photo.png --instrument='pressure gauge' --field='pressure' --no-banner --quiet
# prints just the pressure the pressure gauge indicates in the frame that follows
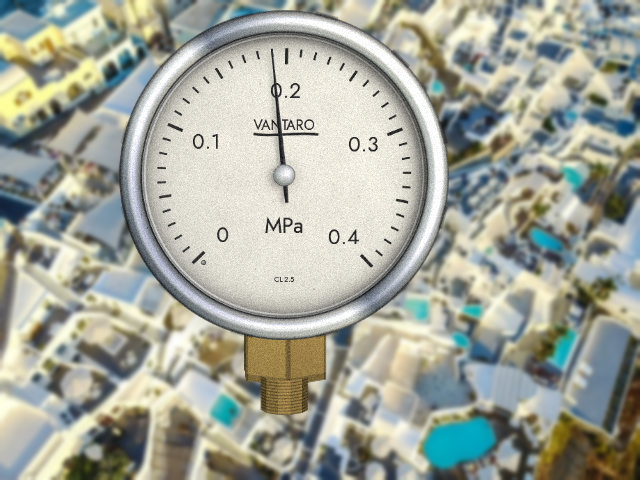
0.19 MPa
